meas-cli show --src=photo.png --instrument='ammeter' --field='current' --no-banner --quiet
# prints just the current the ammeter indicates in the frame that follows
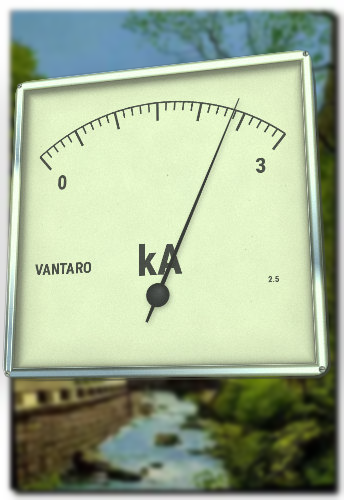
2.4 kA
